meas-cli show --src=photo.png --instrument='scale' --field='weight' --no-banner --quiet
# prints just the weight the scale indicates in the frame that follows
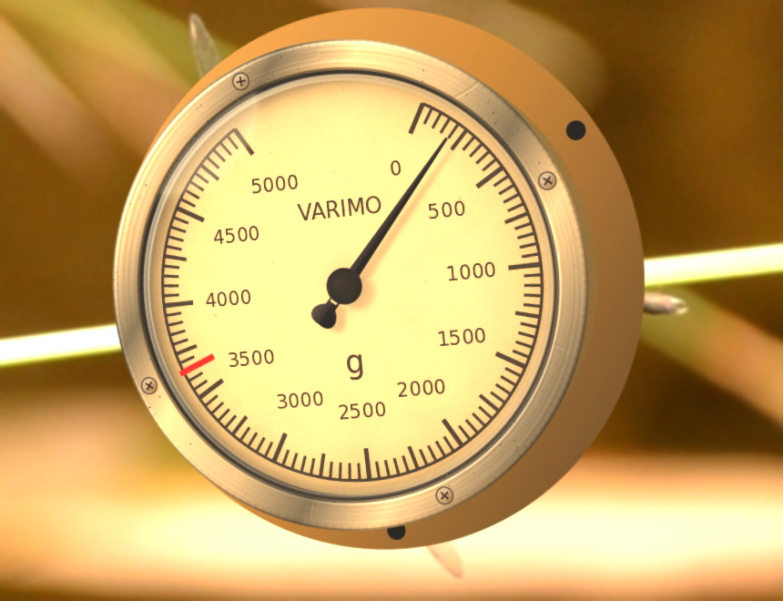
200 g
